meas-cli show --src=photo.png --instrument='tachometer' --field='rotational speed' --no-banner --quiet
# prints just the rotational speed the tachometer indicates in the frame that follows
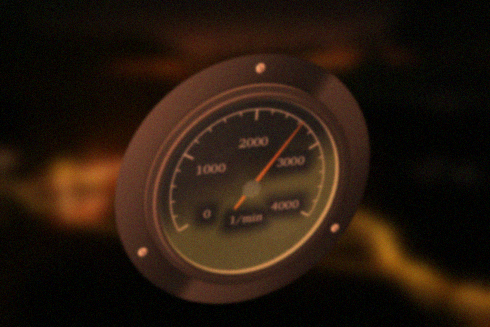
2600 rpm
